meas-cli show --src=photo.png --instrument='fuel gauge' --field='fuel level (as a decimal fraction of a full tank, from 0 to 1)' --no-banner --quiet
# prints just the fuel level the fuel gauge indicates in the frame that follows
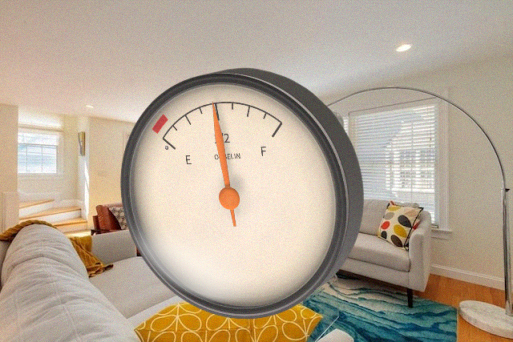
0.5
